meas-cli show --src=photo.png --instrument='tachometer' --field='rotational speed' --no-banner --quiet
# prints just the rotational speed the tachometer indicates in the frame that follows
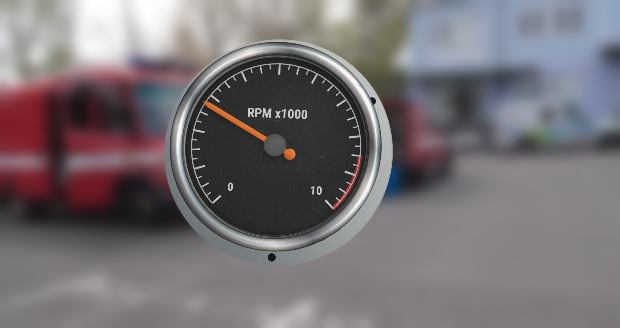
2750 rpm
